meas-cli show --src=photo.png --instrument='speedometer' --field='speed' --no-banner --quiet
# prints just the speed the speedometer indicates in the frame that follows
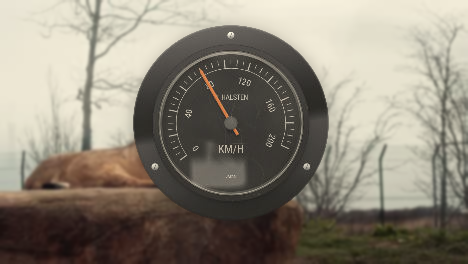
80 km/h
